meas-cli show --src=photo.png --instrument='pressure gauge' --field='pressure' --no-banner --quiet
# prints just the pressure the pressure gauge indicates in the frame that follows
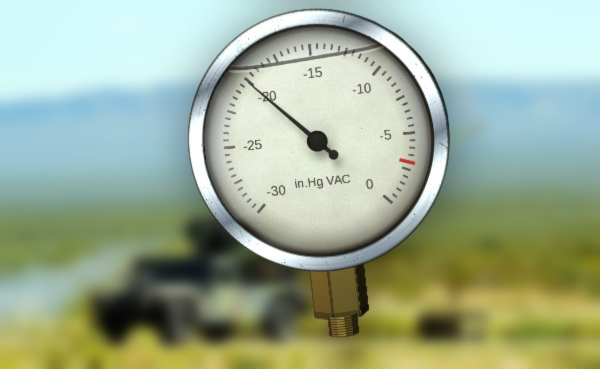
-20 inHg
